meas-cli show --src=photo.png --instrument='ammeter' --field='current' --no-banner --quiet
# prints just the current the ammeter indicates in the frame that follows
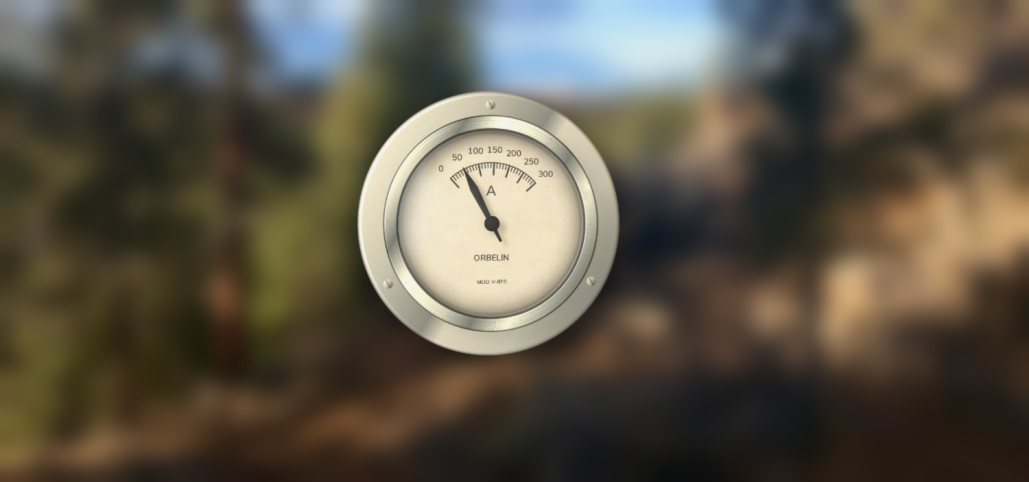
50 A
